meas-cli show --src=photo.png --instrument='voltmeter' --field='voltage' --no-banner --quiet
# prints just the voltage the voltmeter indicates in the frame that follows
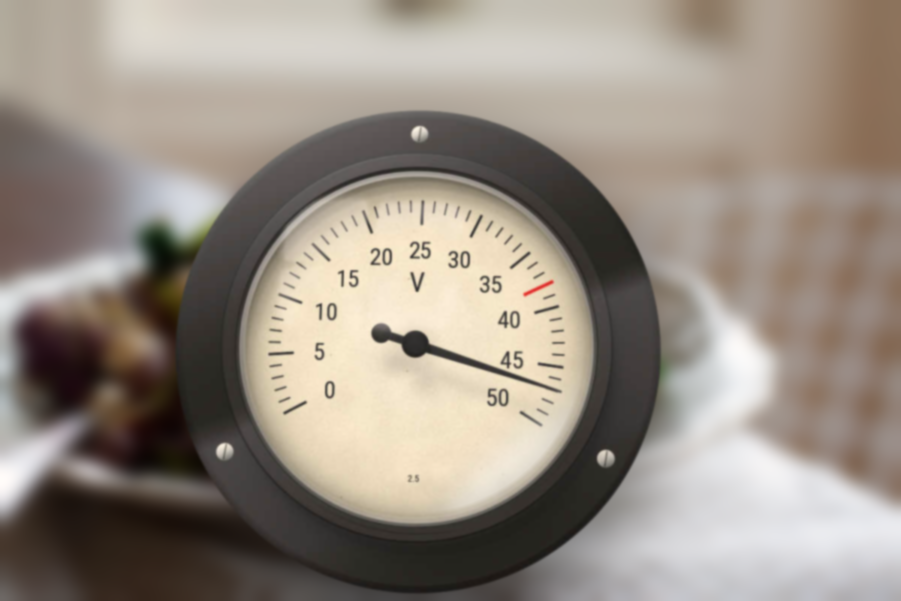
47 V
